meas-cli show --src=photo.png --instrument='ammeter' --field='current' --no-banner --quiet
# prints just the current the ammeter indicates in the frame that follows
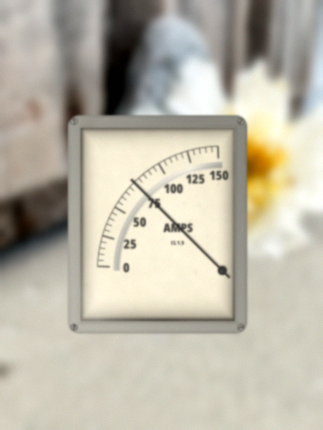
75 A
